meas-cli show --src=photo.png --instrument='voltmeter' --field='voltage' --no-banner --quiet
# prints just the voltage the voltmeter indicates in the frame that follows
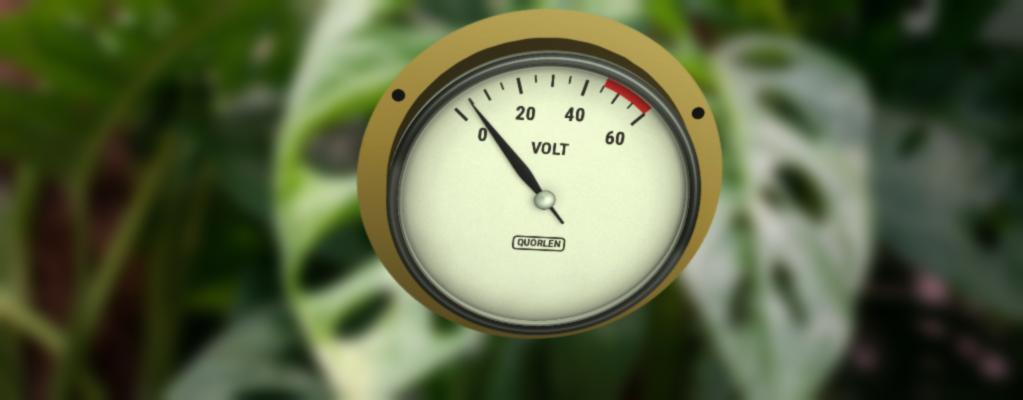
5 V
